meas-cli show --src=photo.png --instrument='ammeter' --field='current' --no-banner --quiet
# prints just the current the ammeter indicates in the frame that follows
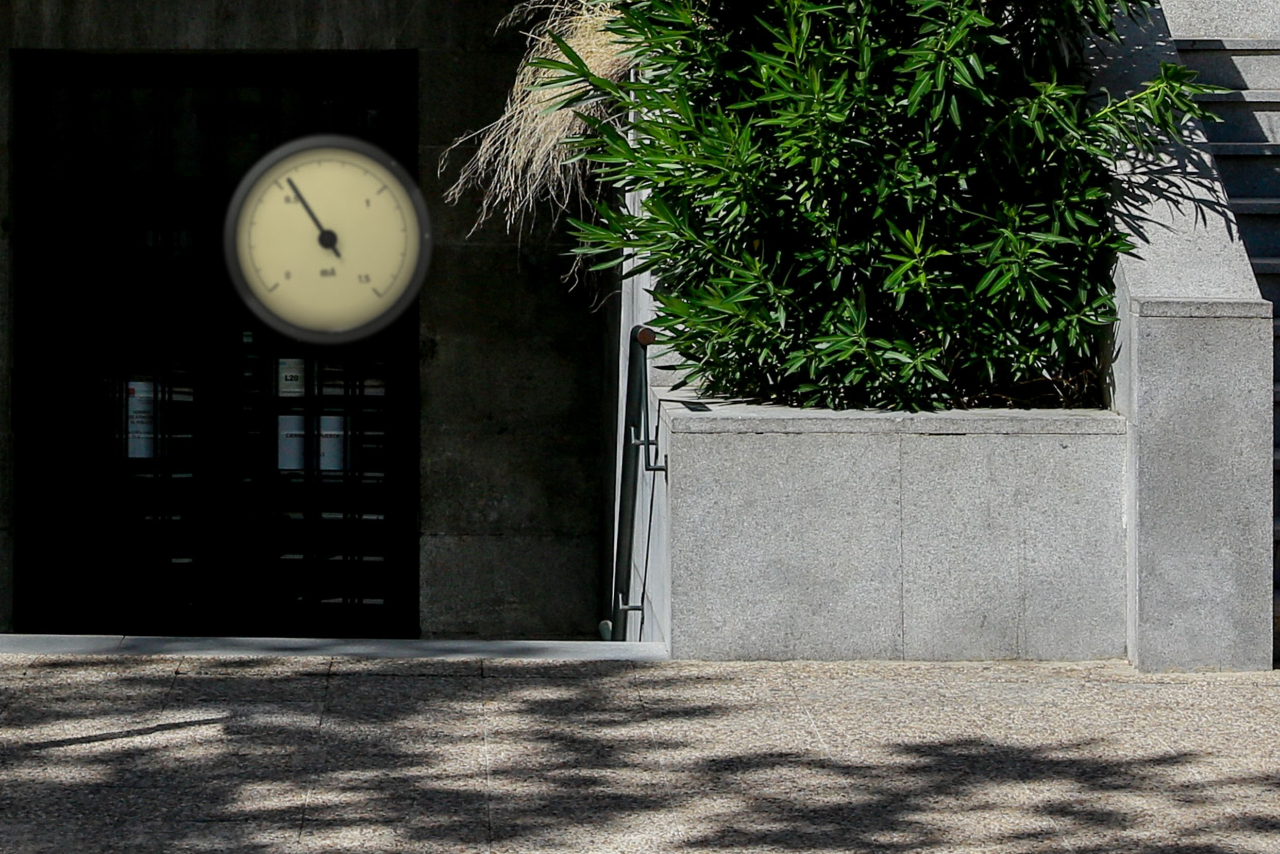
0.55 mA
